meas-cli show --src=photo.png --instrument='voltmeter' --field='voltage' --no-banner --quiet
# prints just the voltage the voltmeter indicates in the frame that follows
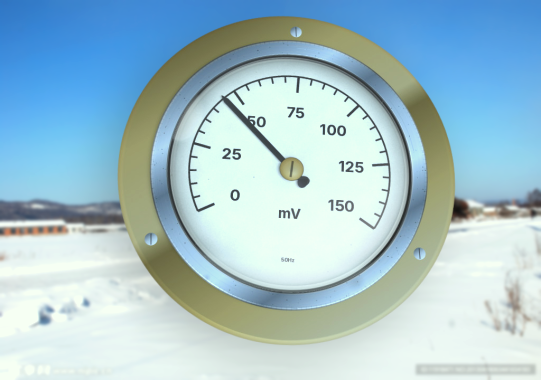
45 mV
